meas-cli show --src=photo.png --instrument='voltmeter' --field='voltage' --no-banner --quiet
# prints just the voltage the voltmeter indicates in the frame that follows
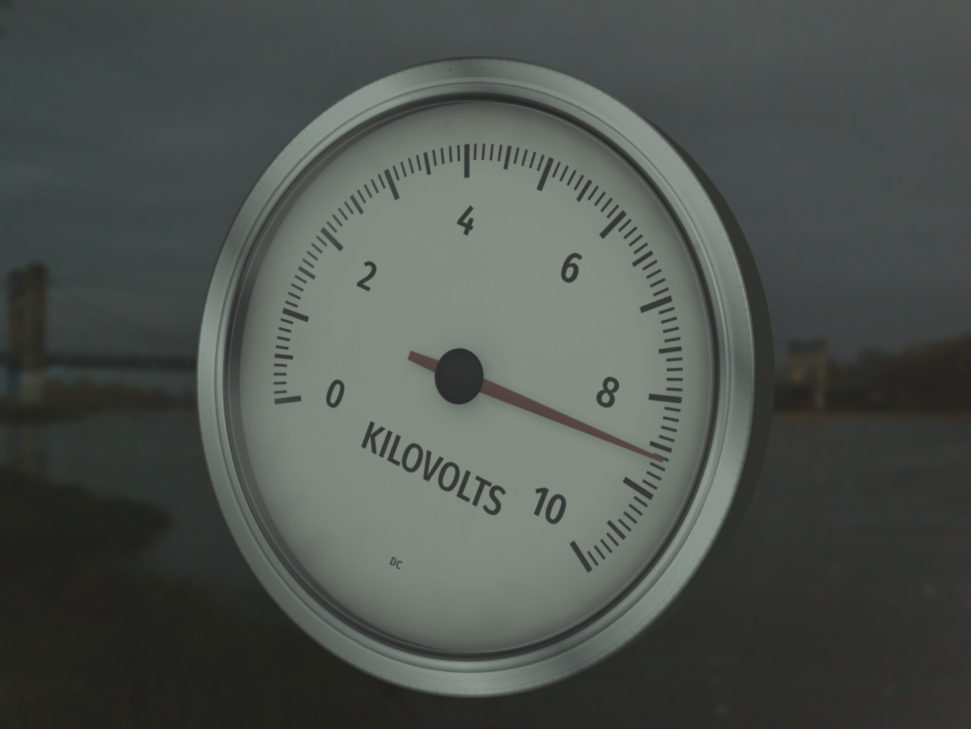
8.6 kV
